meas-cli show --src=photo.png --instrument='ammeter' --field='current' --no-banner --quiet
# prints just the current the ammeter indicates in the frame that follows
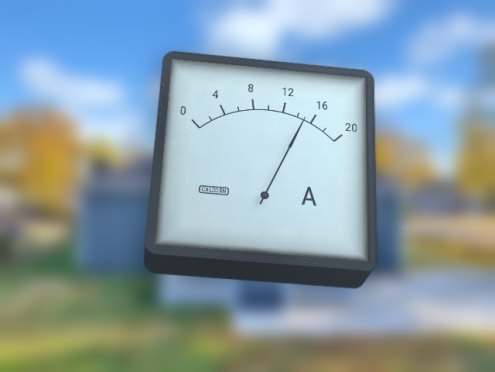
15 A
